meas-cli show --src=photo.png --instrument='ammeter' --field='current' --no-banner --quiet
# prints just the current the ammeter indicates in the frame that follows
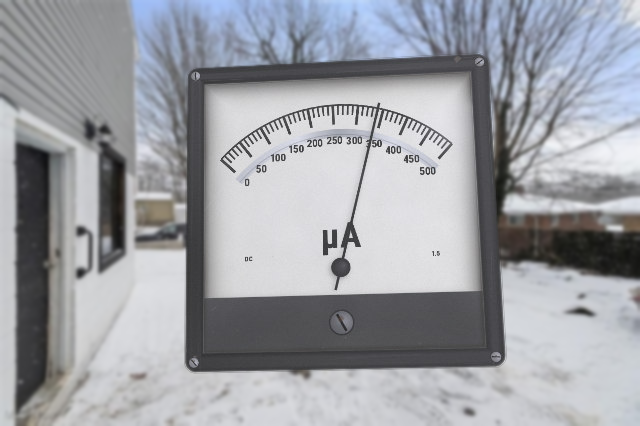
340 µA
